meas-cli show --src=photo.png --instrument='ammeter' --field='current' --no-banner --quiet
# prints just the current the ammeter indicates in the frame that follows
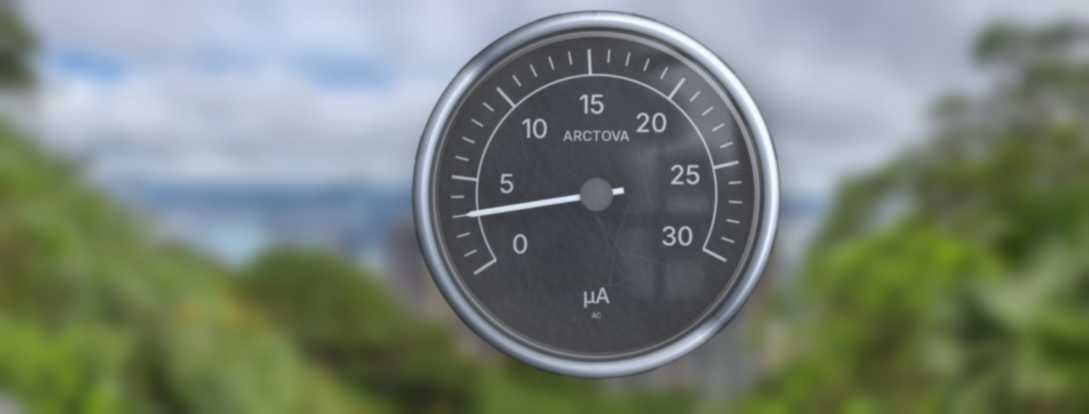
3 µA
